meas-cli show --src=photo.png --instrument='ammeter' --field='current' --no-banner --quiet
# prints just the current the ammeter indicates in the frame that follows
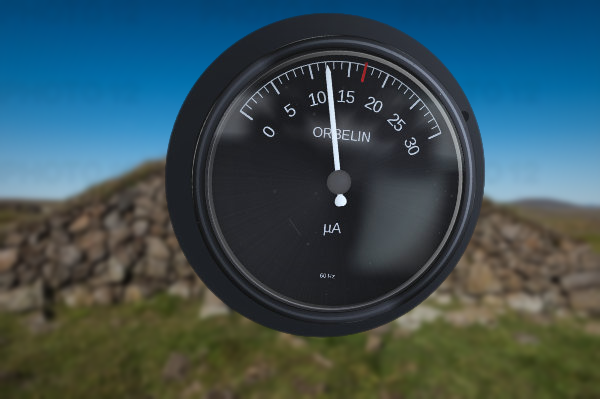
12 µA
